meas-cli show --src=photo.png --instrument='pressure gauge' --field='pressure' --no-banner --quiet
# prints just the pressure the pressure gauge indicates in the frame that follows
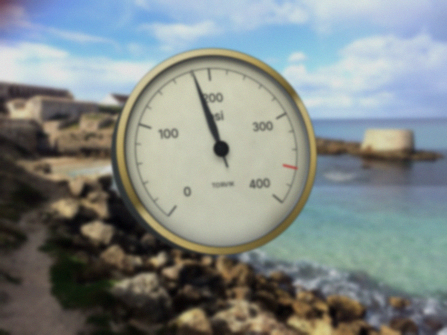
180 psi
